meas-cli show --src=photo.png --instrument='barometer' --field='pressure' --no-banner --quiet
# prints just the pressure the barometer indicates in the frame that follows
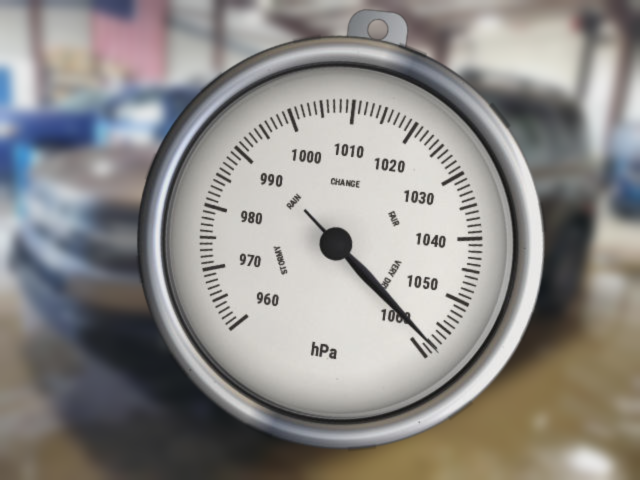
1058 hPa
